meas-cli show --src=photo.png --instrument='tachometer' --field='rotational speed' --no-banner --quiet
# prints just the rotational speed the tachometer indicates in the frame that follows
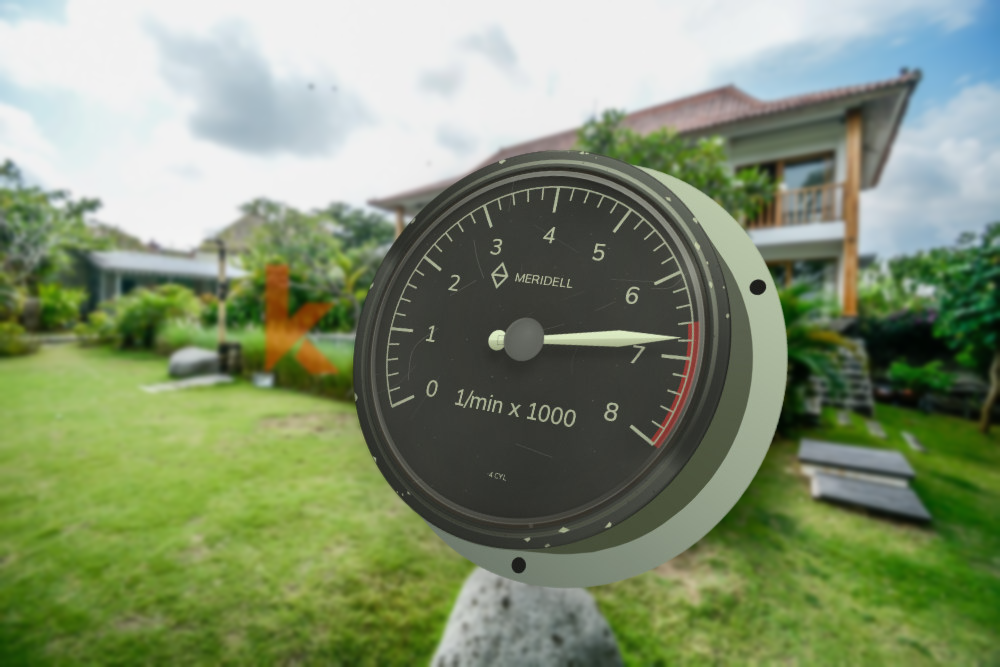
6800 rpm
